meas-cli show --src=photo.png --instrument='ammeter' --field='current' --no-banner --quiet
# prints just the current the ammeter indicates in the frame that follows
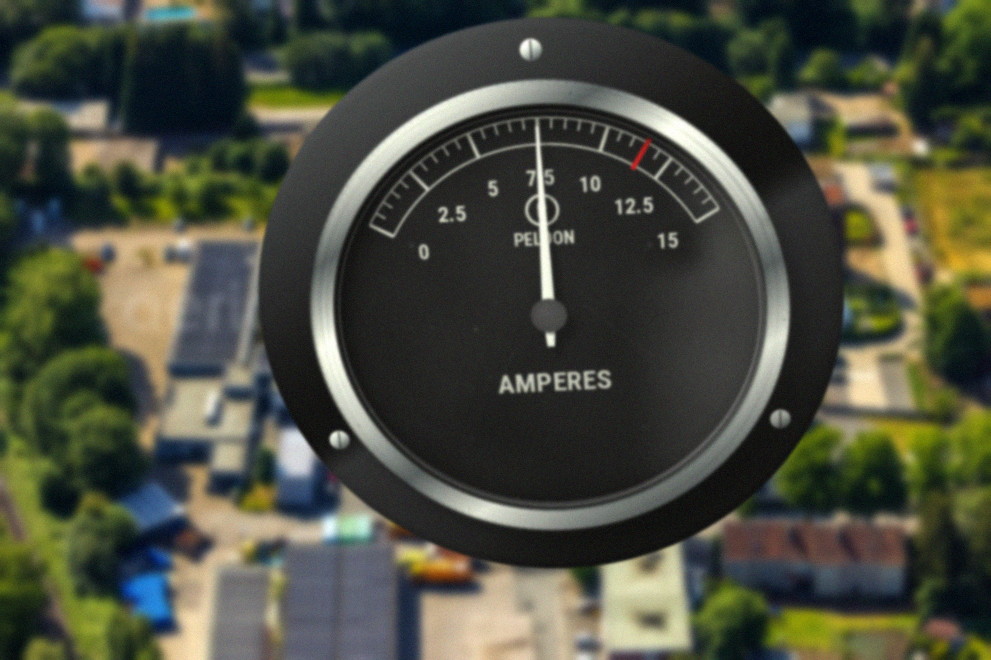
7.5 A
